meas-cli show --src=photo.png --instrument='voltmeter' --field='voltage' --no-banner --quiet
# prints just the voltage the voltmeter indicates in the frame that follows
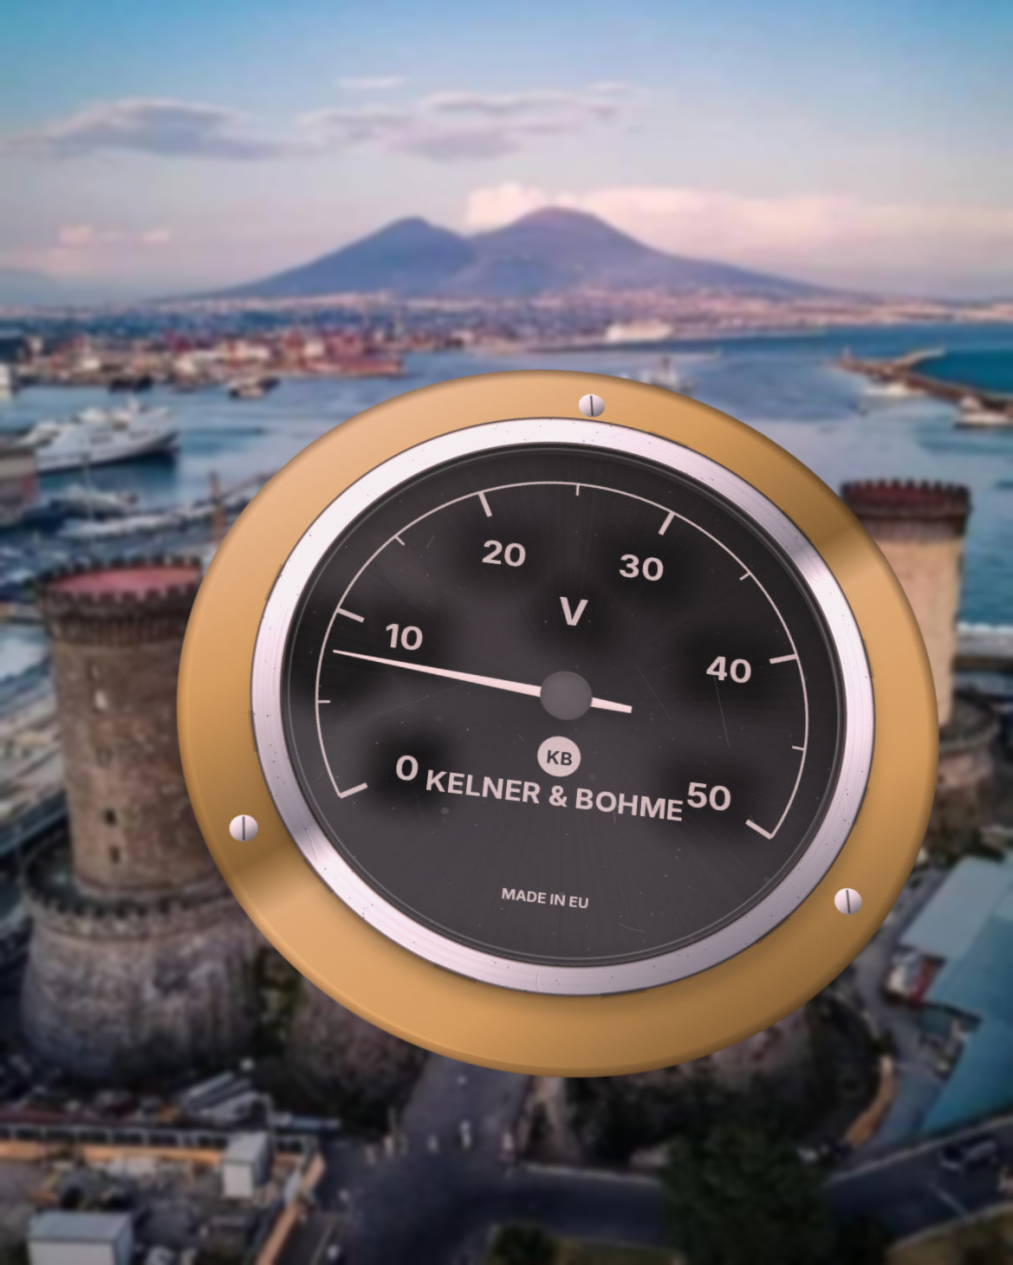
7.5 V
